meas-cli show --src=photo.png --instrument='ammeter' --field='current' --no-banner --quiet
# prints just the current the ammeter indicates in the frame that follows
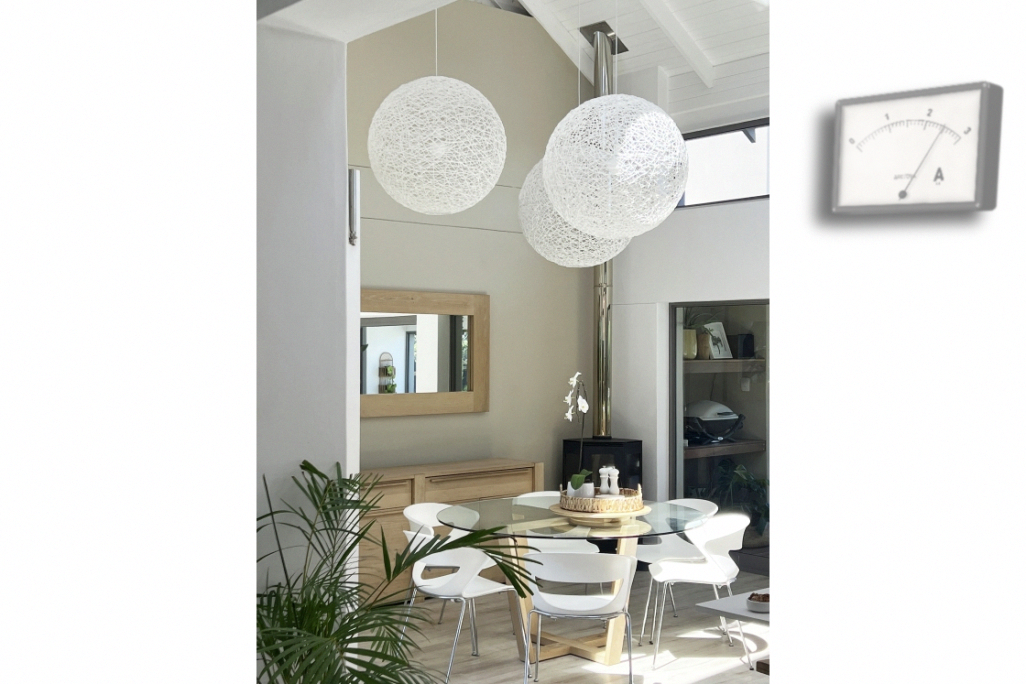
2.5 A
